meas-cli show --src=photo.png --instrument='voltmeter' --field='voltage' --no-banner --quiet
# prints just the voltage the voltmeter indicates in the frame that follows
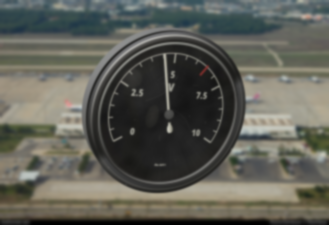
4.5 V
